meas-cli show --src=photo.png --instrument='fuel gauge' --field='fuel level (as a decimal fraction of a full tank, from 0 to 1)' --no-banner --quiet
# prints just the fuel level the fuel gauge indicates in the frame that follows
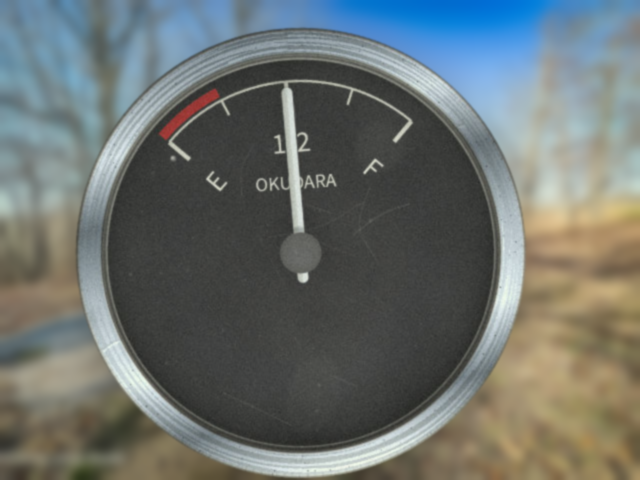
0.5
